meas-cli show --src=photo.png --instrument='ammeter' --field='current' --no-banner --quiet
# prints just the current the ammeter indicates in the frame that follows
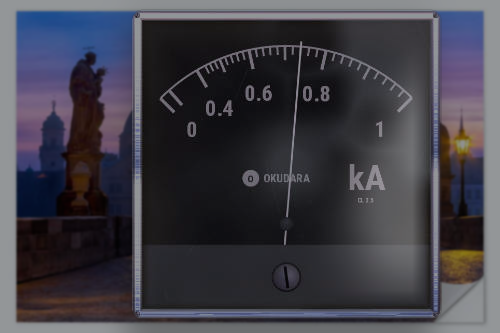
0.74 kA
